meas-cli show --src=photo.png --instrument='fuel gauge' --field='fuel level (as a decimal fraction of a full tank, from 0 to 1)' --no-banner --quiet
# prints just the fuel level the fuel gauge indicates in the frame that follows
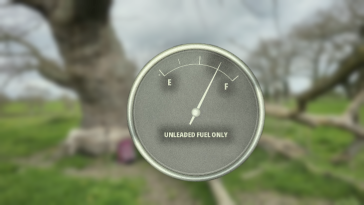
0.75
